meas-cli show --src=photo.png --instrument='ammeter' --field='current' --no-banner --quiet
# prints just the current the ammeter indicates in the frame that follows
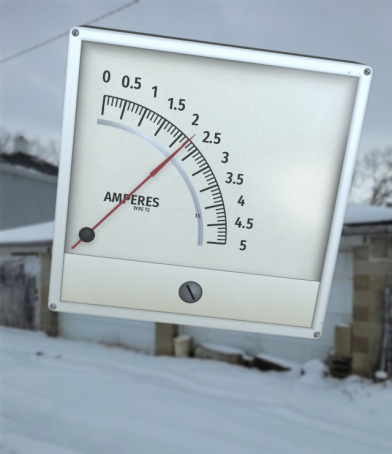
2.2 A
